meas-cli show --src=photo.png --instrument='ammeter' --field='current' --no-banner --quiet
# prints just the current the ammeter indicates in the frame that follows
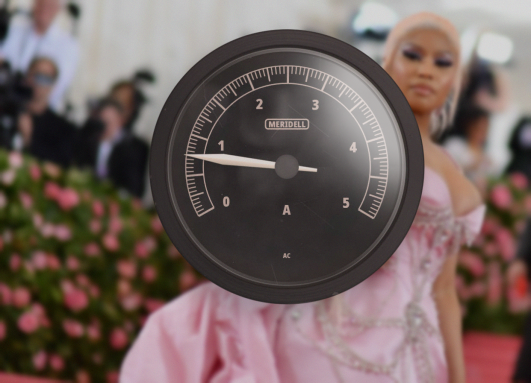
0.75 A
